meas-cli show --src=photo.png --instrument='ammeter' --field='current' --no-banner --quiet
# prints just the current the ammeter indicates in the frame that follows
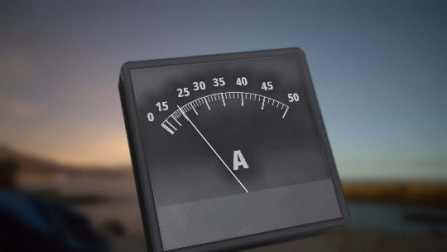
20 A
